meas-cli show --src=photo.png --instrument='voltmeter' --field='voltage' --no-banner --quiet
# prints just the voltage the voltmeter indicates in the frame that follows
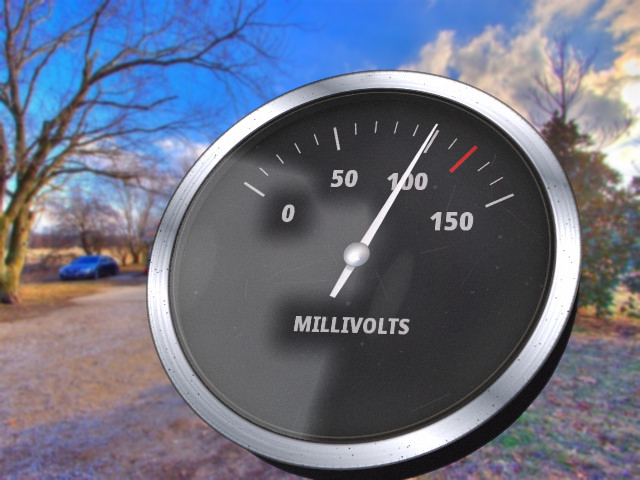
100 mV
